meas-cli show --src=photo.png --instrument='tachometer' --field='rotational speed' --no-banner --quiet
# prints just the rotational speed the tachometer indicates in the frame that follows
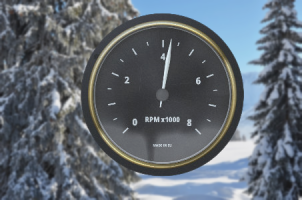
4250 rpm
